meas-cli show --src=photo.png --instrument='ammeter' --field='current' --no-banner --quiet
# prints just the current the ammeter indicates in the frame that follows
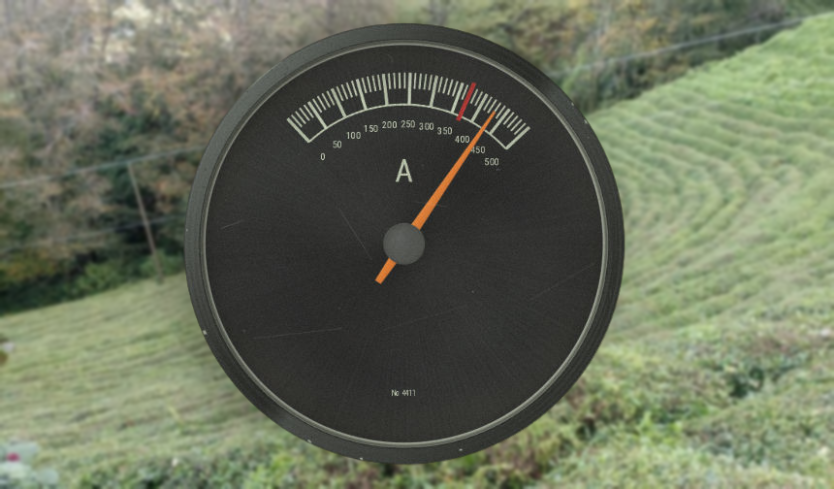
430 A
